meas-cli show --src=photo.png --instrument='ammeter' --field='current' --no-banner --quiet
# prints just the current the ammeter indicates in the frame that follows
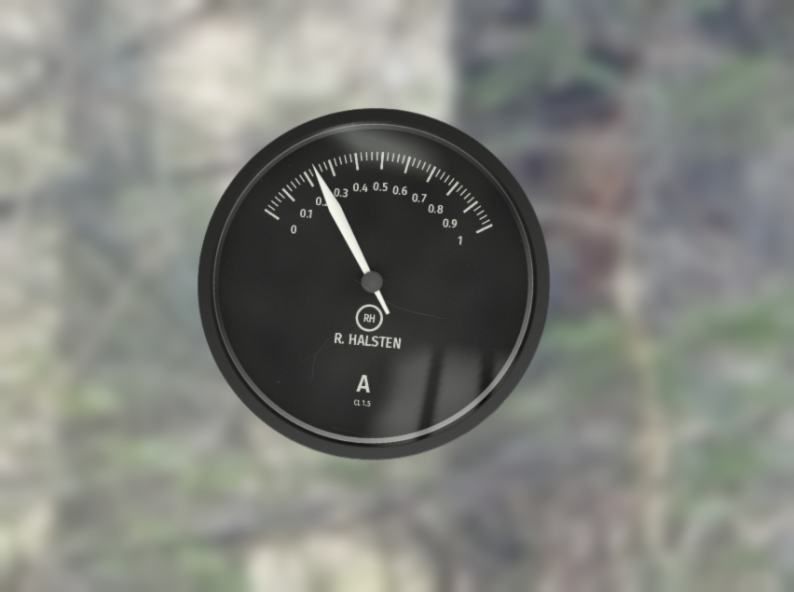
0.24 A
